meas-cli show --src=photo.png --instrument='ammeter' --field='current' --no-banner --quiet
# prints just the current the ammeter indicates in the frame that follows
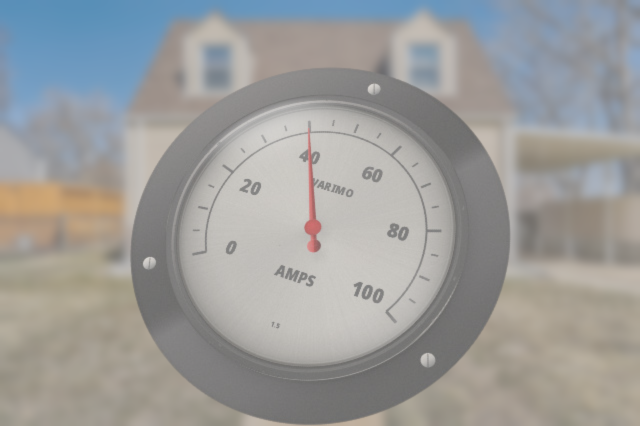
40 A
